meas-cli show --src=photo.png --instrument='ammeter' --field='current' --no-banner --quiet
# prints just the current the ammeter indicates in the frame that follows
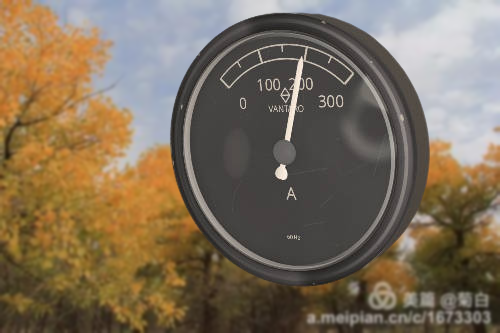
200 A
